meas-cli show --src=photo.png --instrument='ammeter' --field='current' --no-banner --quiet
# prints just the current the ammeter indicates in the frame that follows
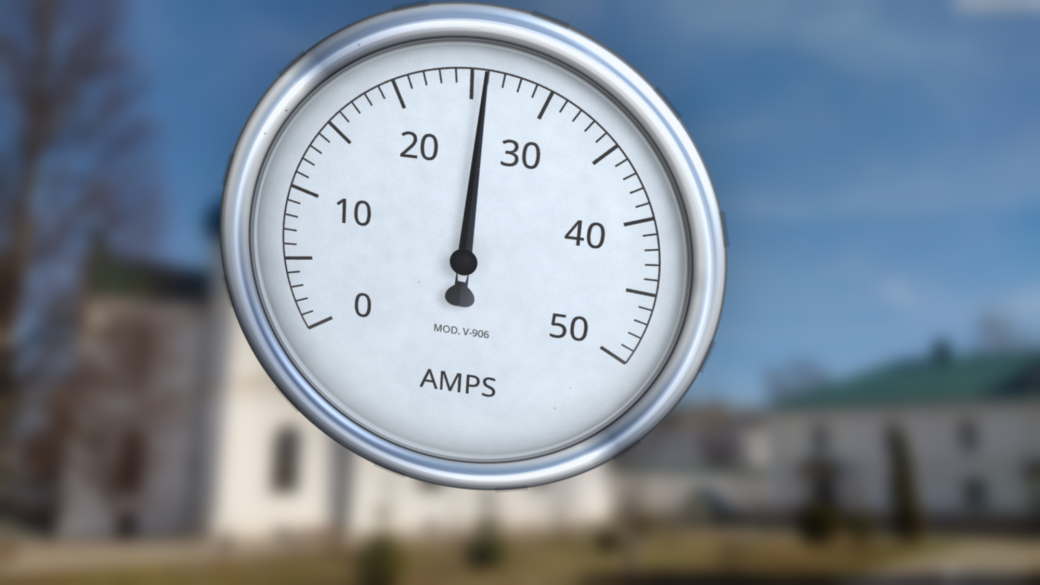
26 A
